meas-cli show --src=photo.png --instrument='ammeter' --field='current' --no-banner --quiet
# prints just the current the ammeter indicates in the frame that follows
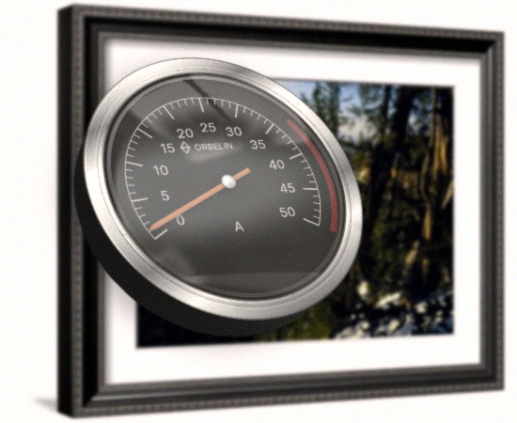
1 A
